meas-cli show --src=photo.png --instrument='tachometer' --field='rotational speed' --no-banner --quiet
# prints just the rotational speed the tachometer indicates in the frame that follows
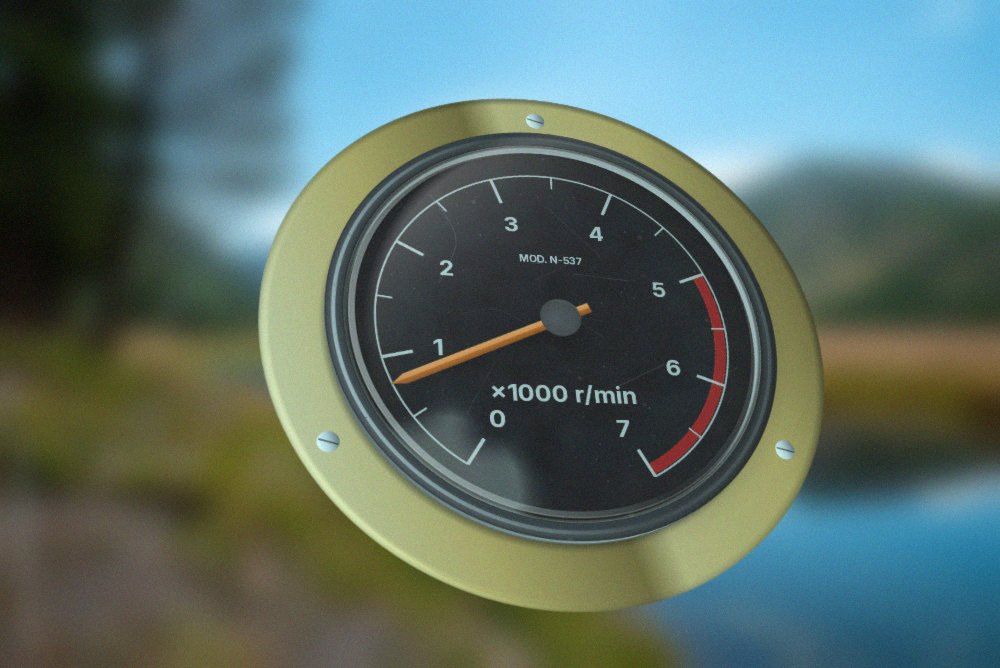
750 rpm
